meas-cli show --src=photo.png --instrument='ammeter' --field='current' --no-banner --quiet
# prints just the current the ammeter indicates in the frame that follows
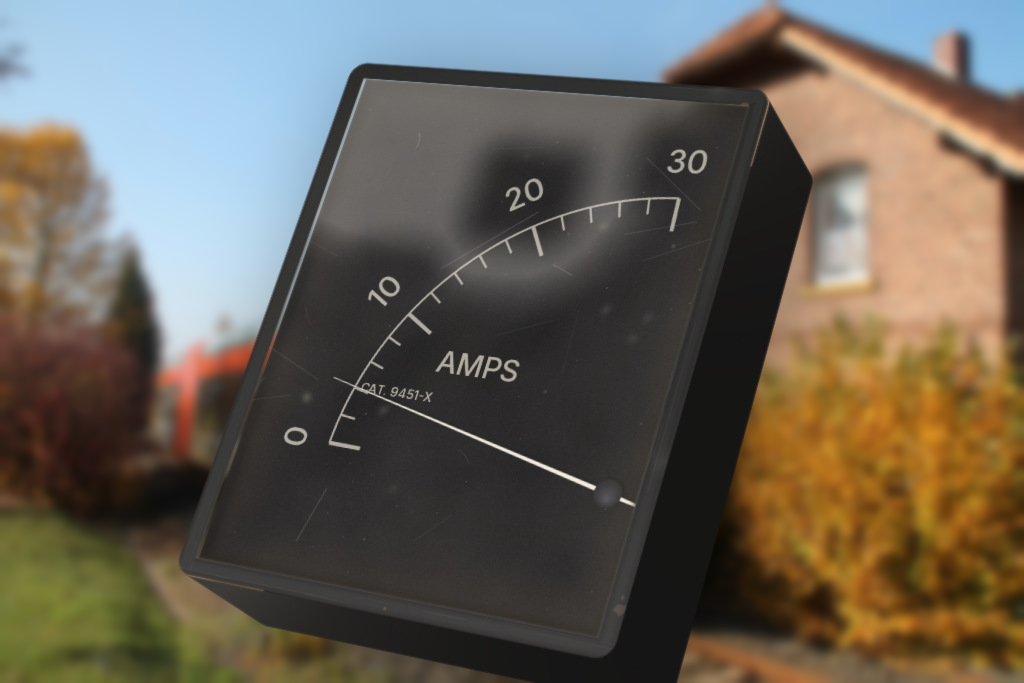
4 A
